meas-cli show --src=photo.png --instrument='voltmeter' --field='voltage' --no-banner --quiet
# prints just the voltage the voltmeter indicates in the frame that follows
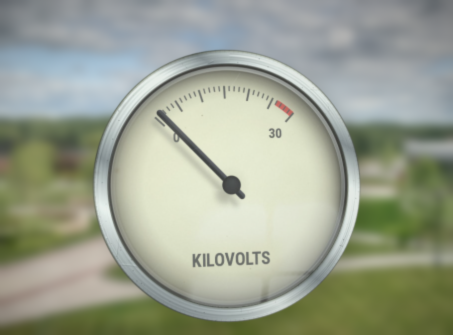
1 kV
